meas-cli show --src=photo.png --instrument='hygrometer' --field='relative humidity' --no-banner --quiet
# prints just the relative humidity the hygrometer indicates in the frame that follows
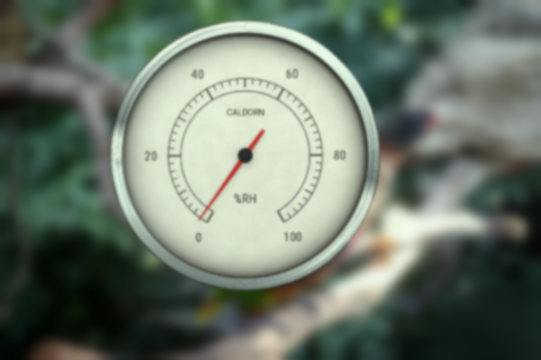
2 %
